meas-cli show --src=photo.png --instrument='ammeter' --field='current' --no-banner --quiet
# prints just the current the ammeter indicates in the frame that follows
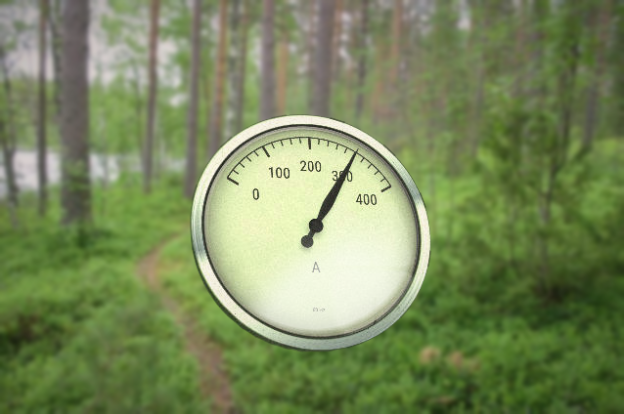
300 A
